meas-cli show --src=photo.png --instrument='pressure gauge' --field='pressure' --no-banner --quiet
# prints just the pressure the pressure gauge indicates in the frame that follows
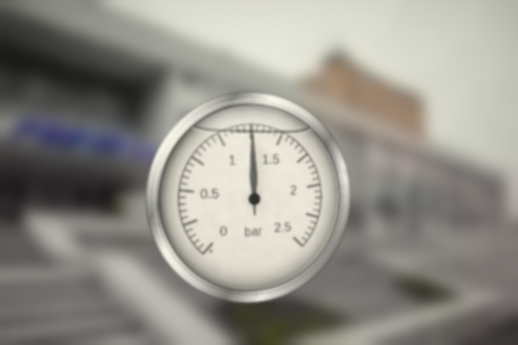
1.25 bar
